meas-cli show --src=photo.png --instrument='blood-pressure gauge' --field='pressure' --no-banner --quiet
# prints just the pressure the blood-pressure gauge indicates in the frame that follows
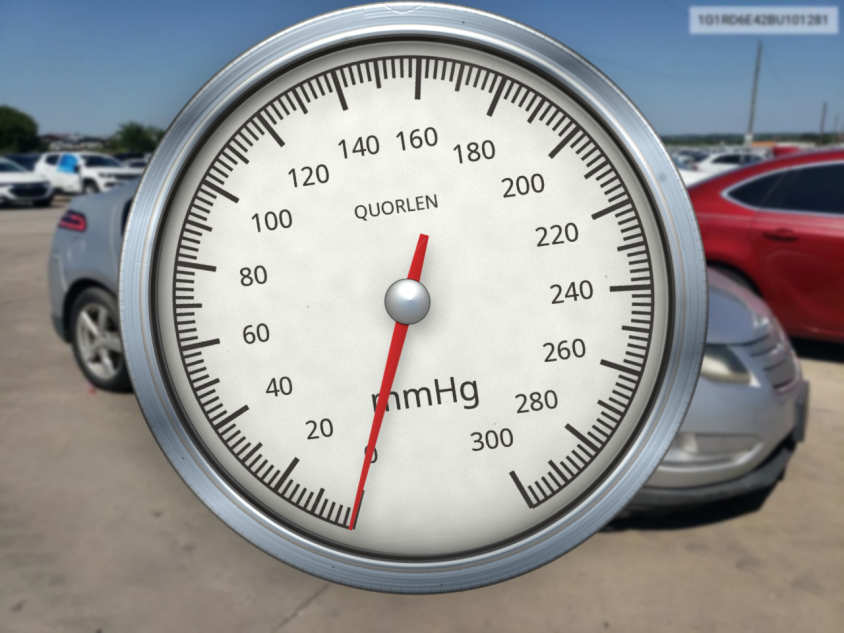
0 mmHg
